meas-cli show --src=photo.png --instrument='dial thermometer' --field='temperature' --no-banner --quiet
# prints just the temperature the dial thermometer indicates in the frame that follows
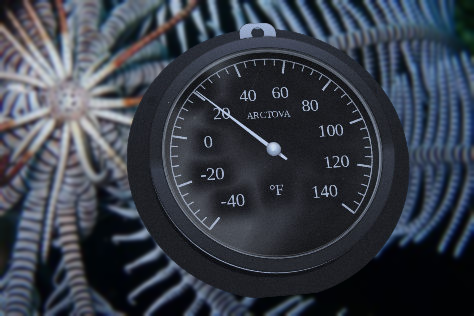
20 °F
